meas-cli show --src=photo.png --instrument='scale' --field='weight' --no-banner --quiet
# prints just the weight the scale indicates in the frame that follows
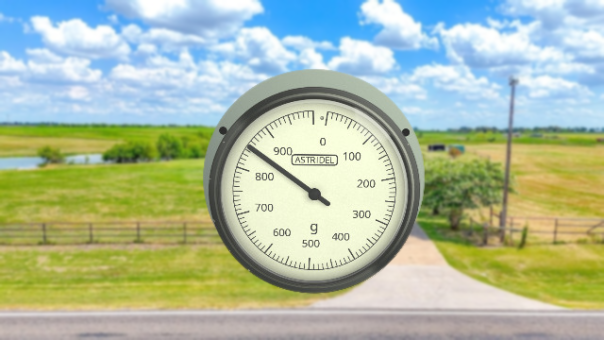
850 g
